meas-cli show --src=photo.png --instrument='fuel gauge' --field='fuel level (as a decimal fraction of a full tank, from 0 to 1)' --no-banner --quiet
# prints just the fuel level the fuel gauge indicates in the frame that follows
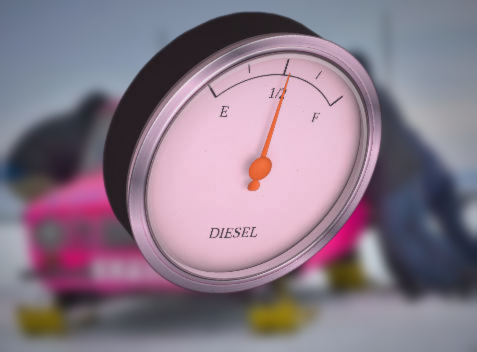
0.5
